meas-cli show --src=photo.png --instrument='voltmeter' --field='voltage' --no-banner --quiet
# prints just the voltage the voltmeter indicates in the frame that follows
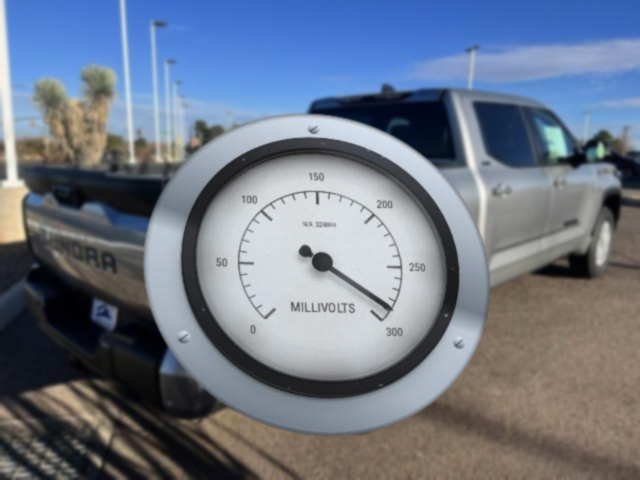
290 mV
